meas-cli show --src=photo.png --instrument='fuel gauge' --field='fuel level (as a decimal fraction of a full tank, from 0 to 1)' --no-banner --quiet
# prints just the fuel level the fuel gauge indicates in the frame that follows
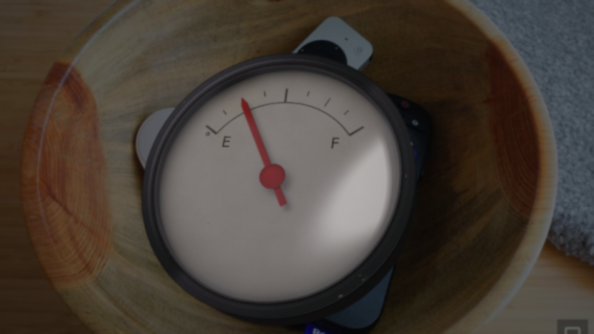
0.25
